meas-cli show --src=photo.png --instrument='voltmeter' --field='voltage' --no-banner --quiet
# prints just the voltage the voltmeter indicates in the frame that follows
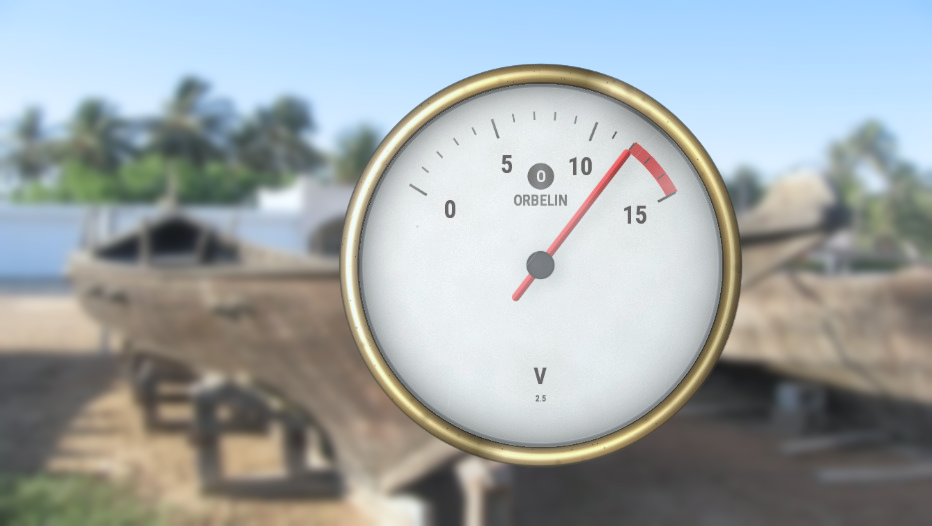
12 V
